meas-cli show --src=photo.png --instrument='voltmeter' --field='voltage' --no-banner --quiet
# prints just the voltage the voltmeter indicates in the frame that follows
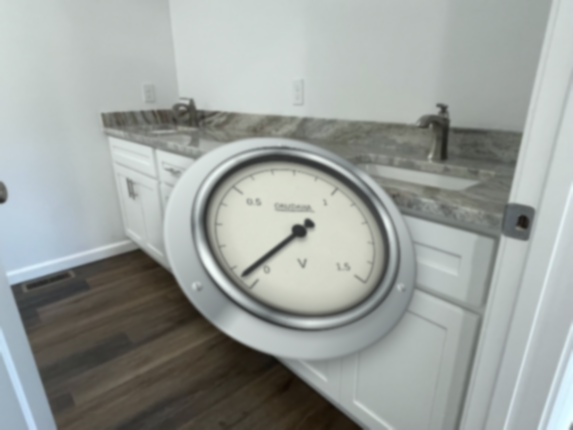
0.05 V
